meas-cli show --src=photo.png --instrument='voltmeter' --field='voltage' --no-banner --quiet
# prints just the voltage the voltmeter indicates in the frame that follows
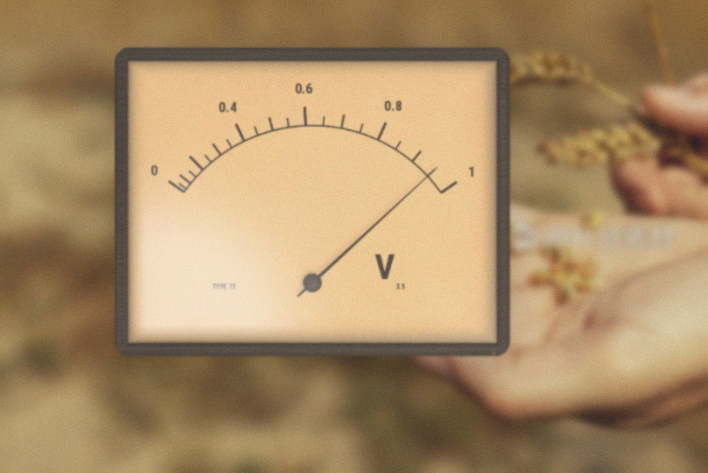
0.95 V
